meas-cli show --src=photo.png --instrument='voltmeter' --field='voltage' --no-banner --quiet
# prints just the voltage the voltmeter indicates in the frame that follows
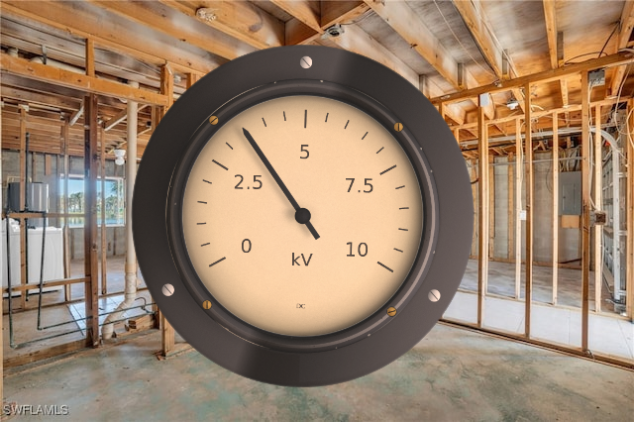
3.5 kV
